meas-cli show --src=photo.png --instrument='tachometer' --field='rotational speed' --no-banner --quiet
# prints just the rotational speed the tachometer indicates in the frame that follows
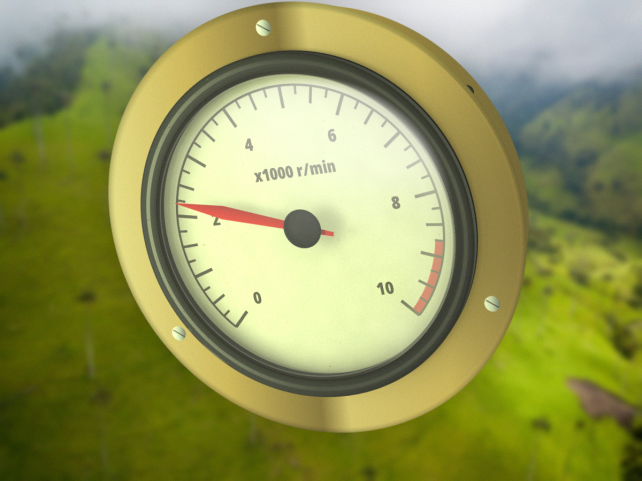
2250 rpm
